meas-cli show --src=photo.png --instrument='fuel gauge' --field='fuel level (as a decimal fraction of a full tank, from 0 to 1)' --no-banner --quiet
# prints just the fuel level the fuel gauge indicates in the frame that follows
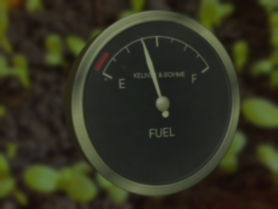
0.375
